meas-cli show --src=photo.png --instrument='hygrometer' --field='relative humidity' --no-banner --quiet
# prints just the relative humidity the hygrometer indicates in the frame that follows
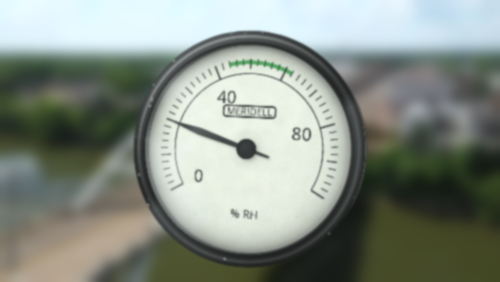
20 %
